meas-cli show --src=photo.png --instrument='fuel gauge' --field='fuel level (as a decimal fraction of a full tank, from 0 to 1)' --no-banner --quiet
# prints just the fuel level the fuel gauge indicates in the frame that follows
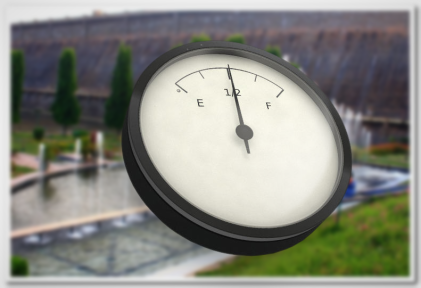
0.5
